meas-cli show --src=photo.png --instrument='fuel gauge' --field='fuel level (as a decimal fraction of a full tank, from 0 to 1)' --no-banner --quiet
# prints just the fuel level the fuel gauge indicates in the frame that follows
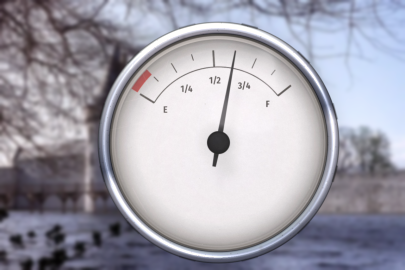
0.625
